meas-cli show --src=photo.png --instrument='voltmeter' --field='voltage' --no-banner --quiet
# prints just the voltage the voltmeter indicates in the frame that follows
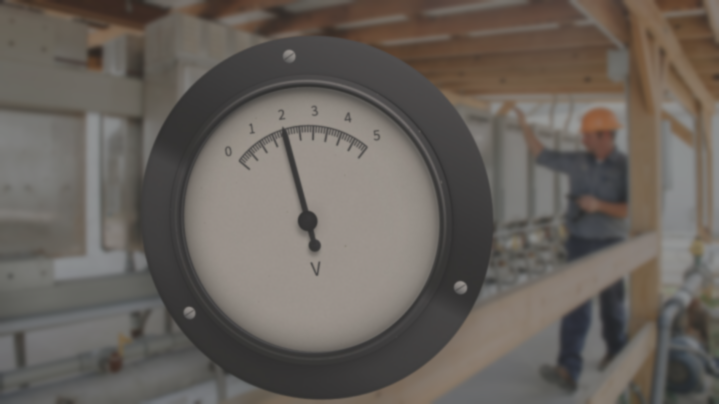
2 V
